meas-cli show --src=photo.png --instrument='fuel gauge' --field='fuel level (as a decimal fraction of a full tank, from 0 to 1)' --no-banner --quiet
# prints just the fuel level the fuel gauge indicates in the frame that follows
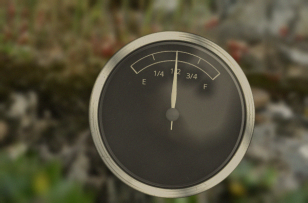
0.5
